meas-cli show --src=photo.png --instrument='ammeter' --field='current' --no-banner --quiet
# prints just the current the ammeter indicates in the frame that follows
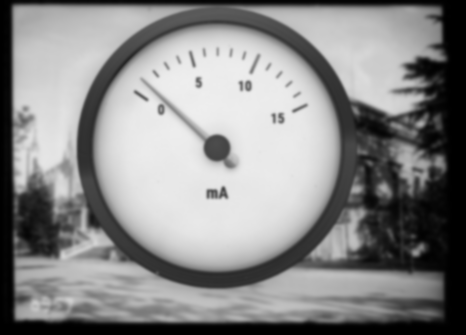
1 mA
